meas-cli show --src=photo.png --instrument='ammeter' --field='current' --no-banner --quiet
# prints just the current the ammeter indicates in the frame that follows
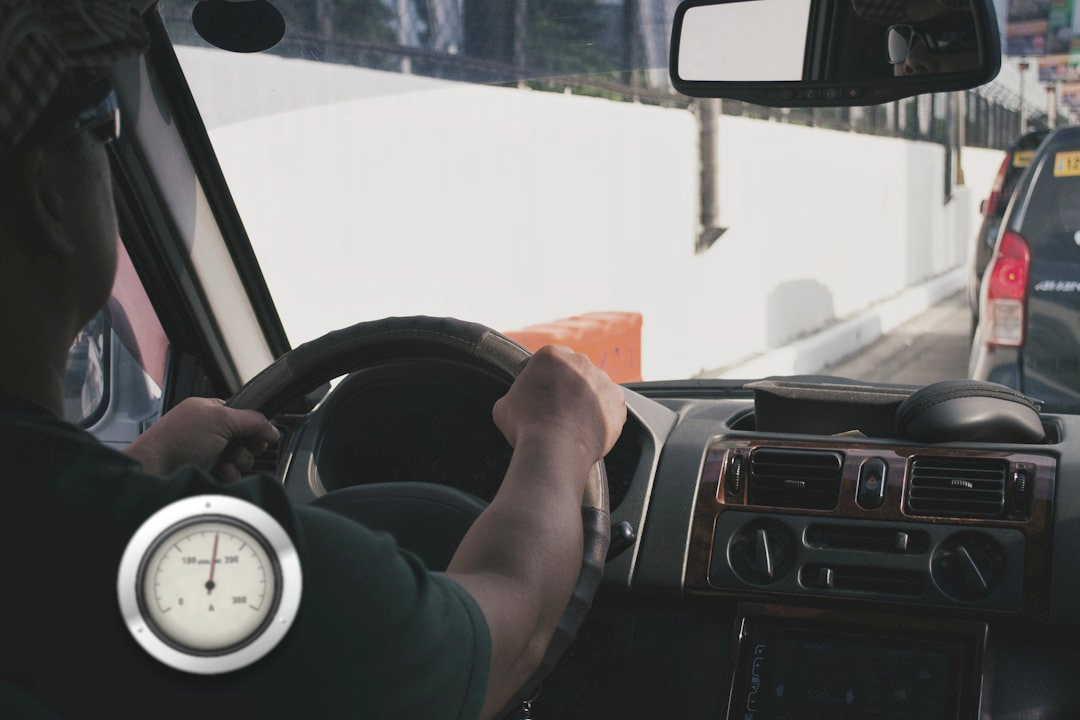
160 A
